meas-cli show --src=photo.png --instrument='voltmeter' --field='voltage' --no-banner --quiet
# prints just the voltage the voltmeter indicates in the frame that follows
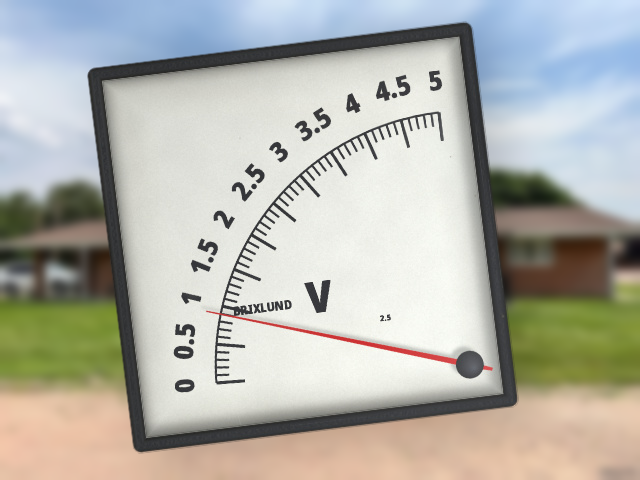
0.9 V
